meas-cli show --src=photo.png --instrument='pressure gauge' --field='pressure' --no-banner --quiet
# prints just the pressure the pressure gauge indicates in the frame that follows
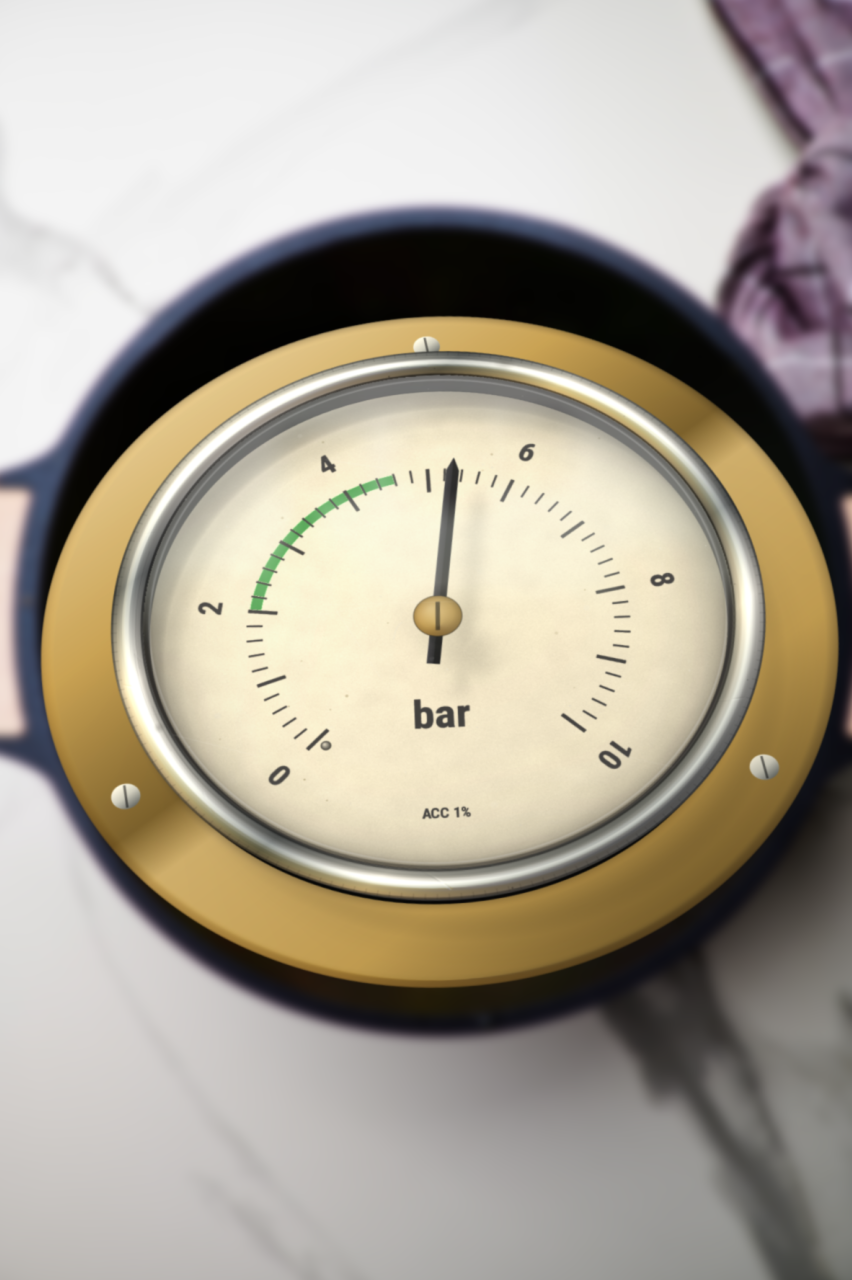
5.3 bar
